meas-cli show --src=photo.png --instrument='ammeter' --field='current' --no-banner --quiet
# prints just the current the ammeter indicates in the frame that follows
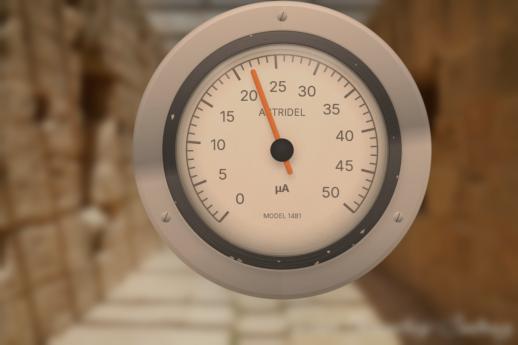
22 µA
